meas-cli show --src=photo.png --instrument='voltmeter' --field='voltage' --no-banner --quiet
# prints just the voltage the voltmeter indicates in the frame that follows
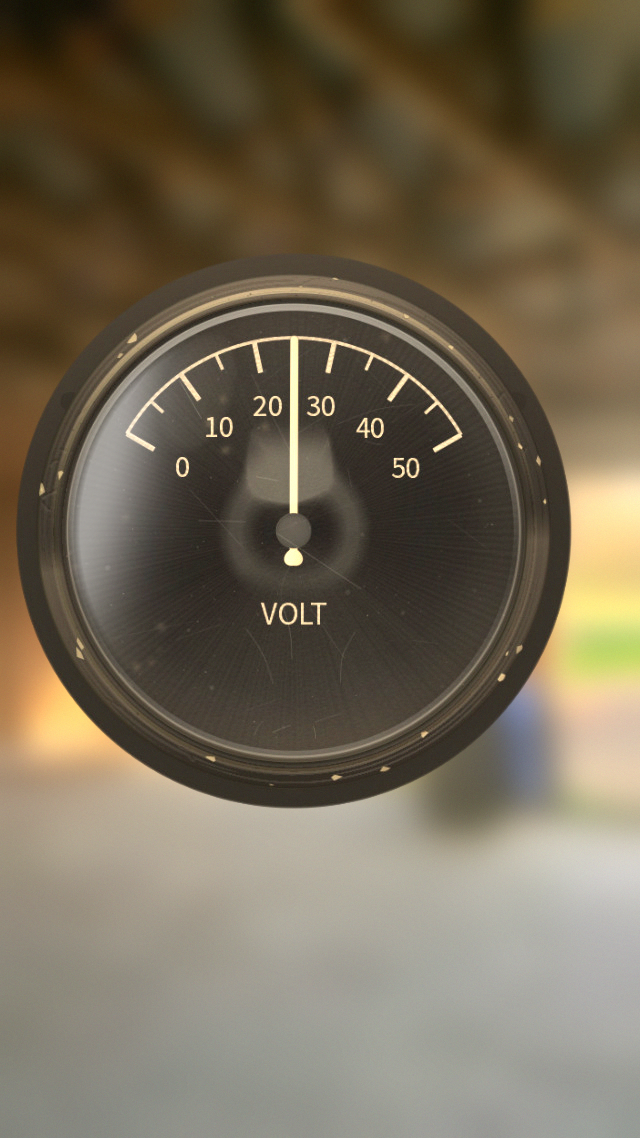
25 V
